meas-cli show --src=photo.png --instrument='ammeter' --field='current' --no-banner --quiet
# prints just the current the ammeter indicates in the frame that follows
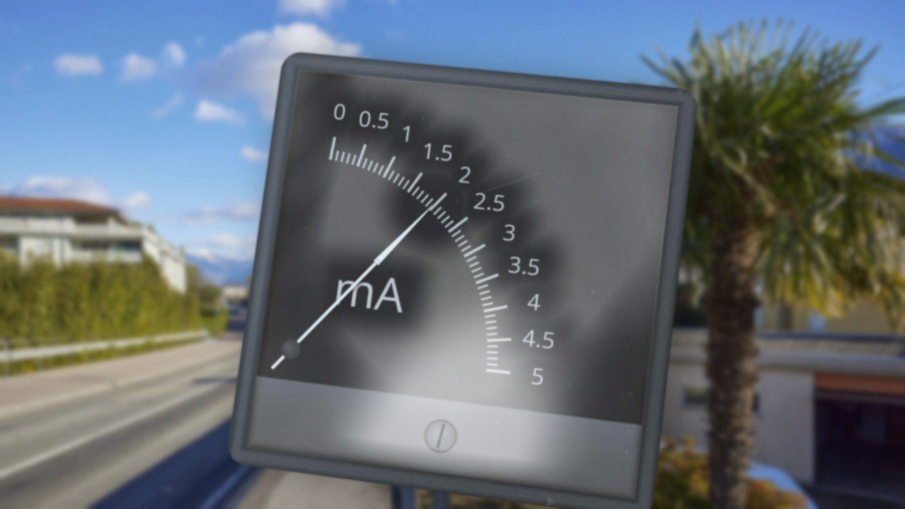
2 mA
